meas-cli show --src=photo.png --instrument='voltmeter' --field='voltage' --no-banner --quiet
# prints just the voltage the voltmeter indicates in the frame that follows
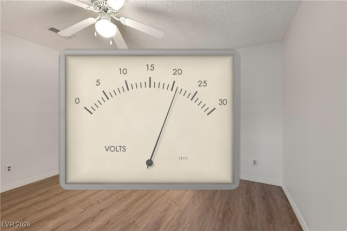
21 V
